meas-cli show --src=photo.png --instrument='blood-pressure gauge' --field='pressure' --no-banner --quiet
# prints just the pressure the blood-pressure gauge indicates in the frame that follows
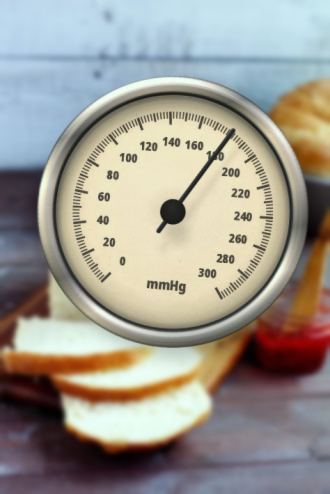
180 mmHg
